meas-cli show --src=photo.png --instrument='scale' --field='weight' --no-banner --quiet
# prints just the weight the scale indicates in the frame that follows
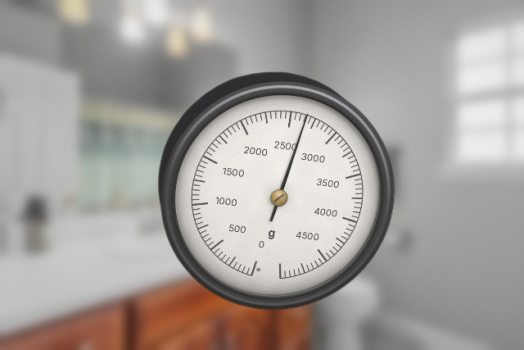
2650 g
